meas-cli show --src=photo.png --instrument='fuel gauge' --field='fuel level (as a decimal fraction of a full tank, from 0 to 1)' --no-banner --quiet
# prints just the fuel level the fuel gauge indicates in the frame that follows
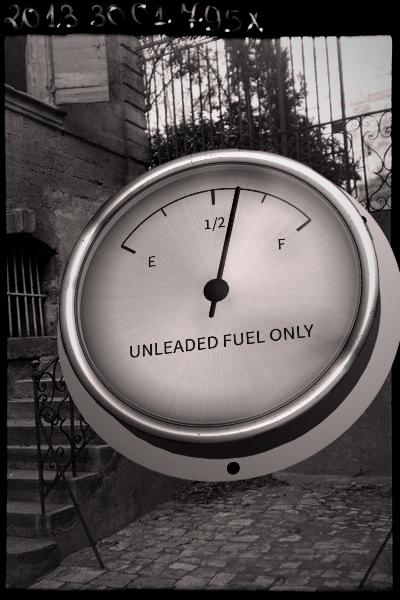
0.625
